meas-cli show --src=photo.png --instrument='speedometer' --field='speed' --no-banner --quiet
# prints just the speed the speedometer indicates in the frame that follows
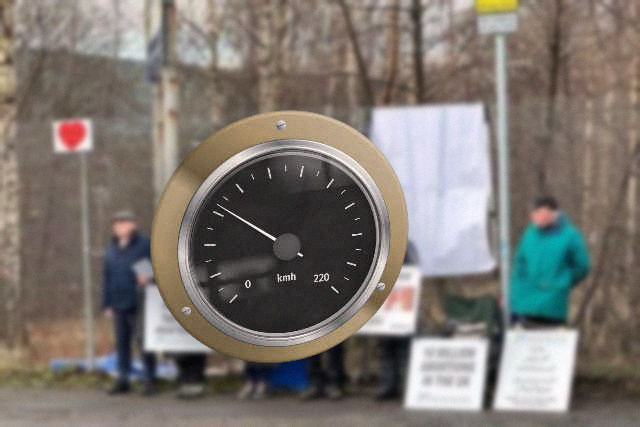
65 km/h
